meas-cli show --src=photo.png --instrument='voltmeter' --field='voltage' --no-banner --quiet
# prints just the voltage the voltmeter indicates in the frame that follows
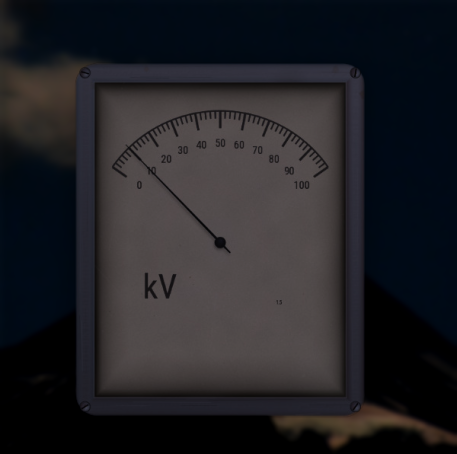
10 kV
